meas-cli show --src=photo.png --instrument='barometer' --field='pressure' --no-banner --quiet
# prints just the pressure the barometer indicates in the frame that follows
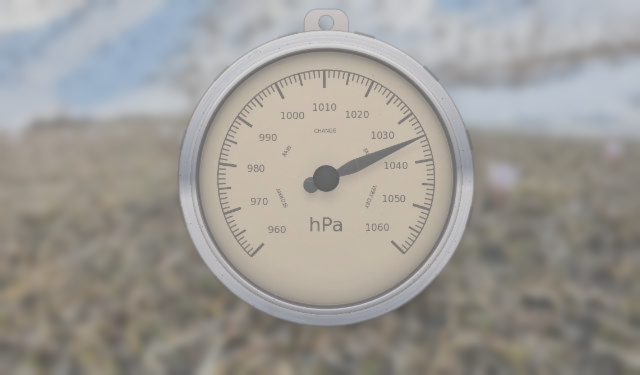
1035 hPa
